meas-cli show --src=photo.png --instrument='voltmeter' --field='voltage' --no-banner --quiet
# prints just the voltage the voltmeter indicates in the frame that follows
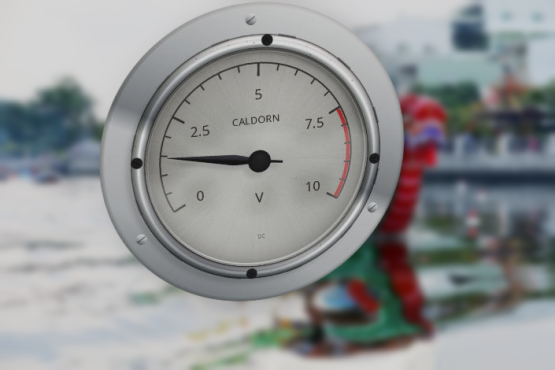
1.5 V
